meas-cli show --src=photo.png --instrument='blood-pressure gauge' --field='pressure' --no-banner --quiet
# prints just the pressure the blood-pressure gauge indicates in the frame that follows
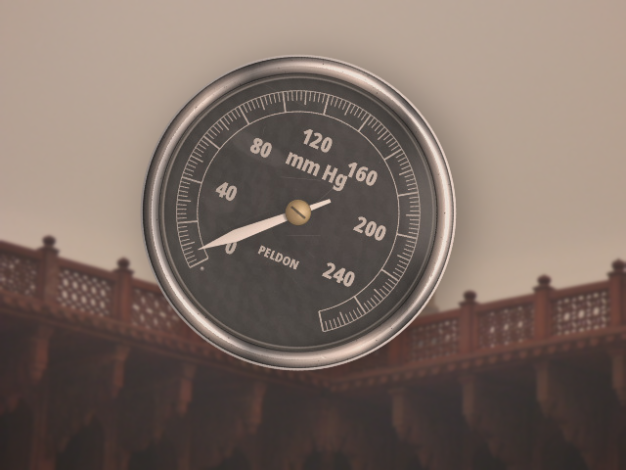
6 mmHg
